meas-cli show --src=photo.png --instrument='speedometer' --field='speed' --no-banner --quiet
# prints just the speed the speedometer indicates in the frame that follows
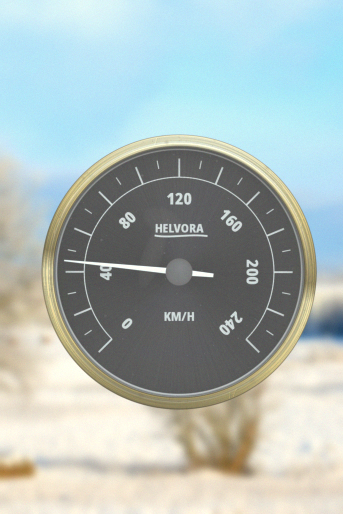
45 km/h
